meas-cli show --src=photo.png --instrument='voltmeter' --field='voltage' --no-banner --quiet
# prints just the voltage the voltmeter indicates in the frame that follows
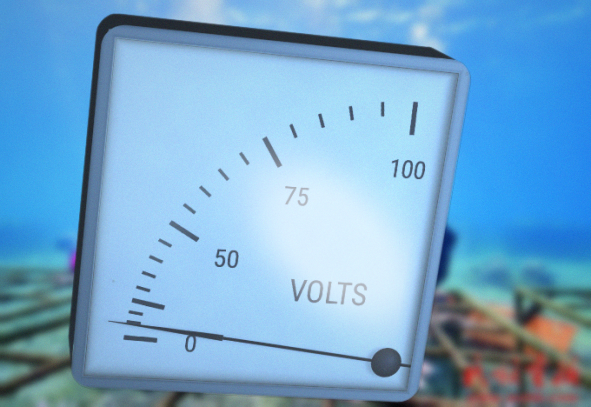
15 V
